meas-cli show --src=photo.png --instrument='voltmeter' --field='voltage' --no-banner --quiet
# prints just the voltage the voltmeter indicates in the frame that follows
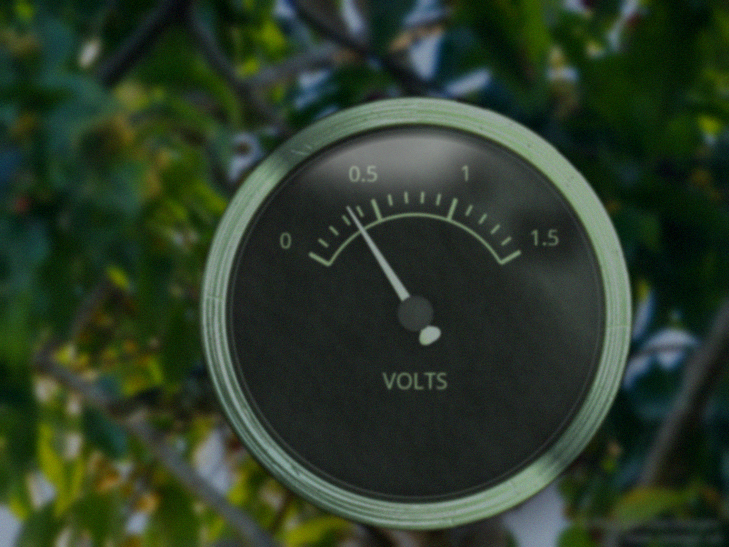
0.35 V
